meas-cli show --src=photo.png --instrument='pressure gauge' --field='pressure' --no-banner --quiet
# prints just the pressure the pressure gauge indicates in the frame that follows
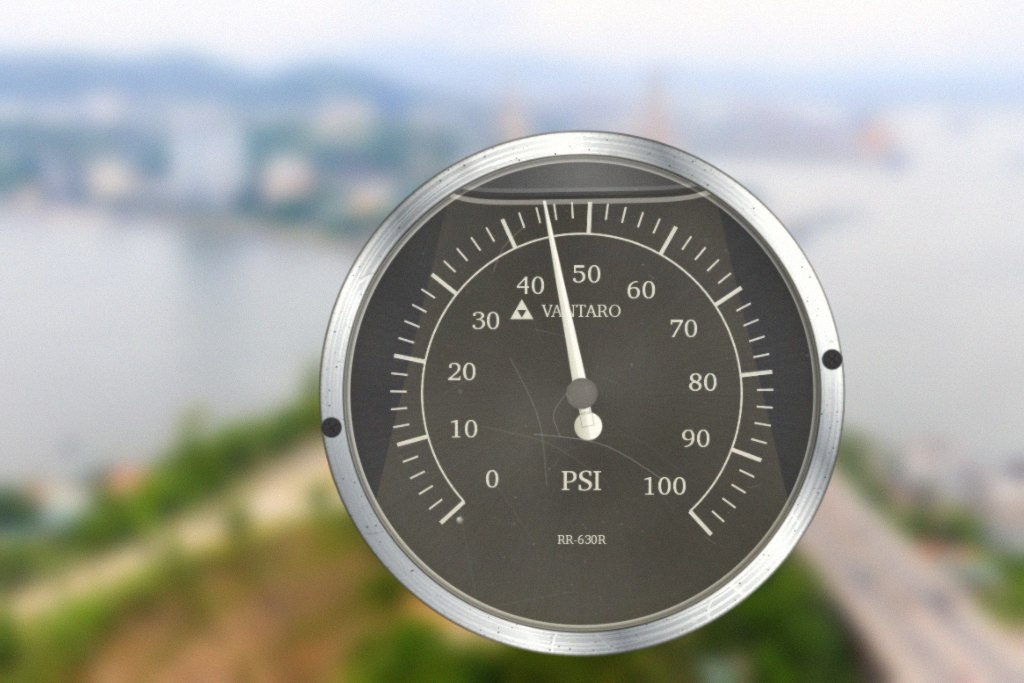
45 psi
